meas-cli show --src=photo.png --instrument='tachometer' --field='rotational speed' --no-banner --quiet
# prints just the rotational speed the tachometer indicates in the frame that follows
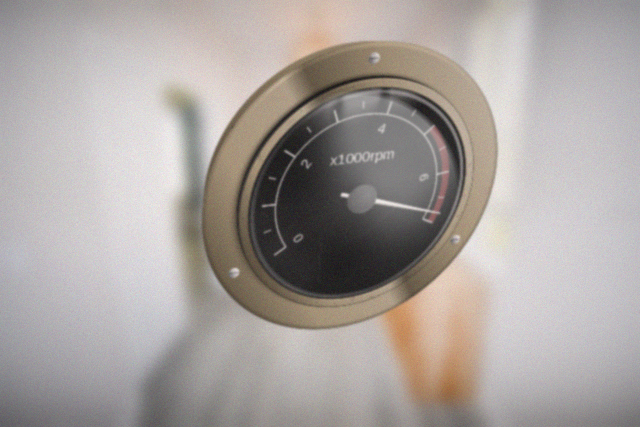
6750 rpm
